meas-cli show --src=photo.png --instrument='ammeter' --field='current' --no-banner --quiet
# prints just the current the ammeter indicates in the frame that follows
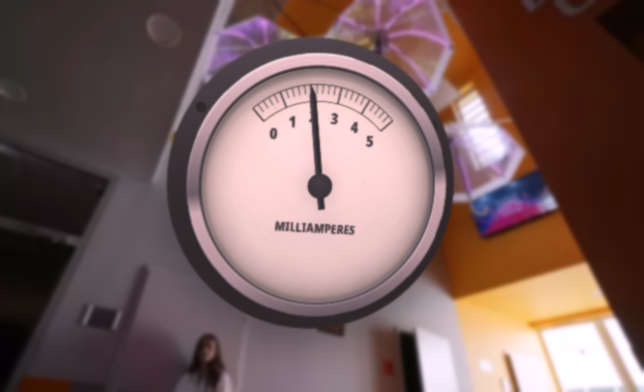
2 mA
